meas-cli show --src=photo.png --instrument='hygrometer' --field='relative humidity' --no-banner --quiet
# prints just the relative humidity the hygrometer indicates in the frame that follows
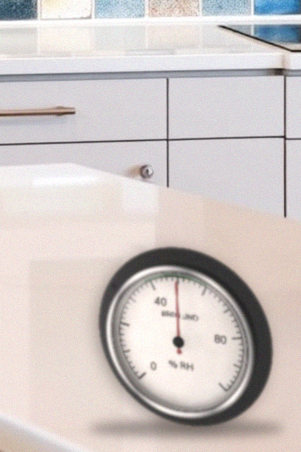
50 %
